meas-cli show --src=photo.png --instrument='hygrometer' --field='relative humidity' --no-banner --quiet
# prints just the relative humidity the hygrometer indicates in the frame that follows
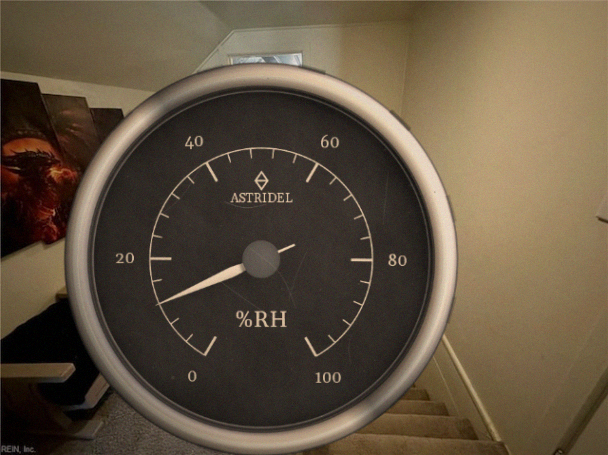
12 %
